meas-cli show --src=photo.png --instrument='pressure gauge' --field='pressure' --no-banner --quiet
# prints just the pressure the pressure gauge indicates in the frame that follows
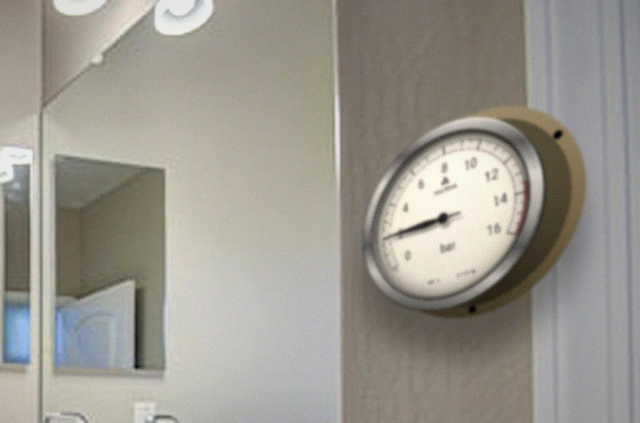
2 bar
